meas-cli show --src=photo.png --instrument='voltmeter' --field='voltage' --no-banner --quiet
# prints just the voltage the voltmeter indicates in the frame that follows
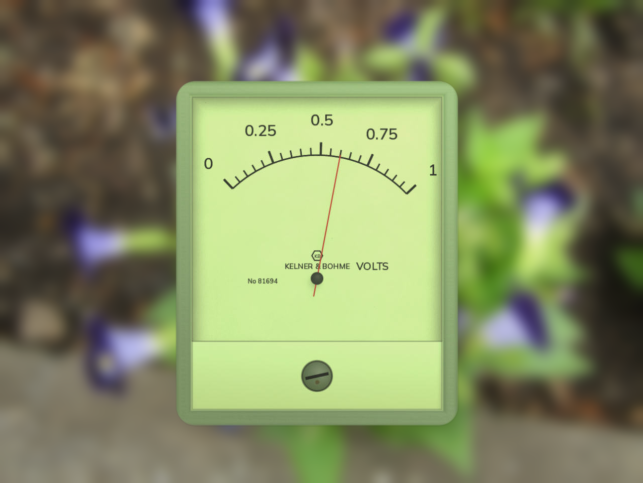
0.6 V
